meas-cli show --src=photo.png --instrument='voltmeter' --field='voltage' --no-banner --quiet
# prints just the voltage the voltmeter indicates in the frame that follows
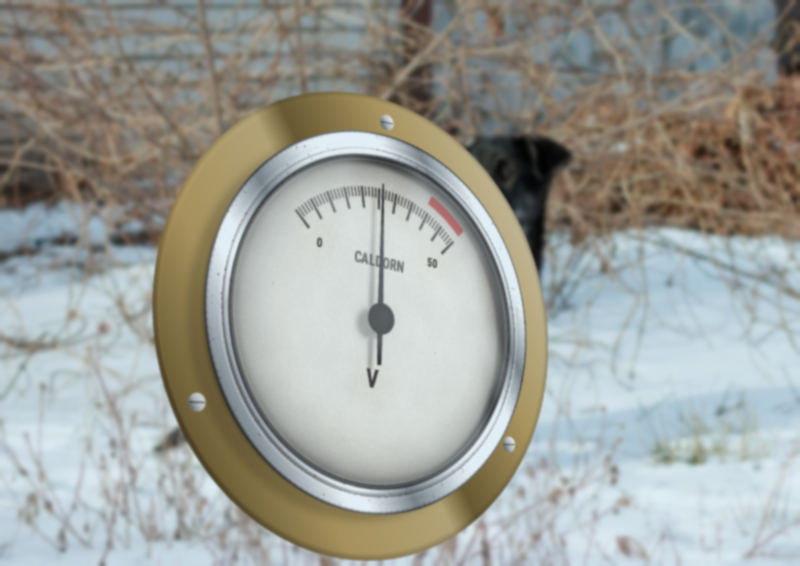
25 V
